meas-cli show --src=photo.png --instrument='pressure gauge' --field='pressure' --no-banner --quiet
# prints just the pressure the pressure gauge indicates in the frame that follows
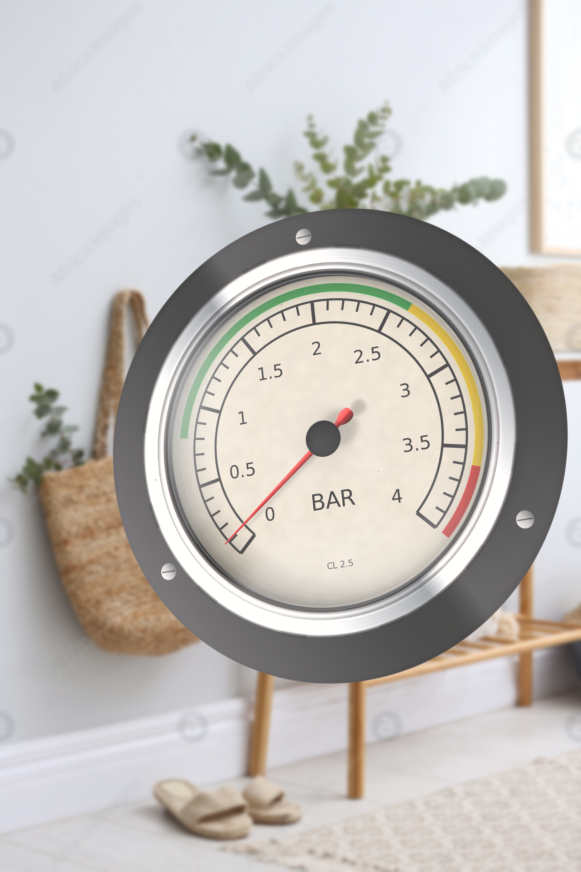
0.1 bar
